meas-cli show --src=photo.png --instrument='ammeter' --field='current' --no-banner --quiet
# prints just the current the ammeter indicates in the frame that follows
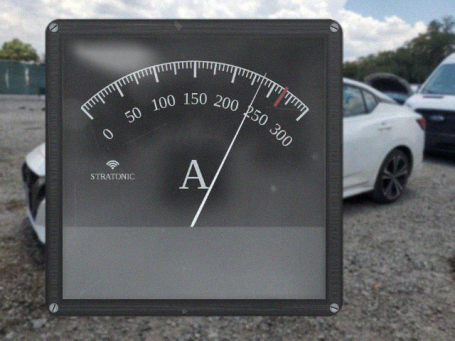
235 A
